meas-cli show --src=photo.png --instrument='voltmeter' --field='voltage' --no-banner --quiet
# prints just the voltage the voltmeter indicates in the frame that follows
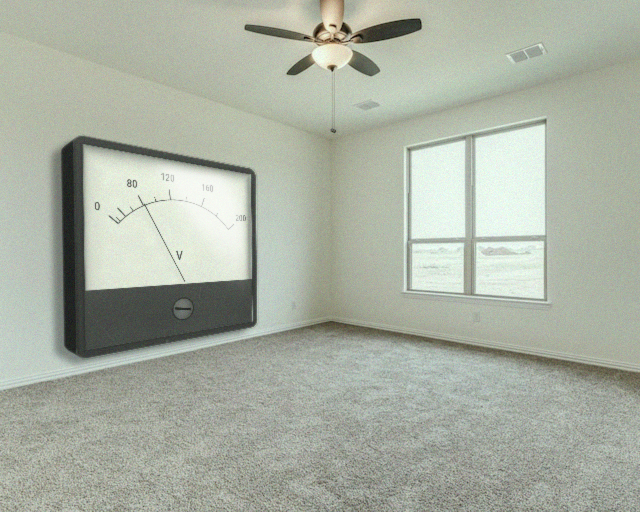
80 V
